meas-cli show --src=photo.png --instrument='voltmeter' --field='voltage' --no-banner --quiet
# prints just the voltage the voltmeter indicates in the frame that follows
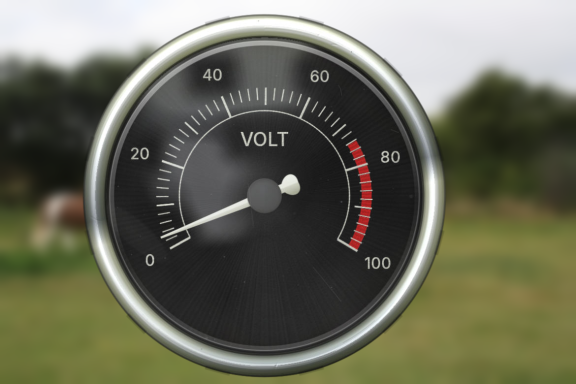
3 V
